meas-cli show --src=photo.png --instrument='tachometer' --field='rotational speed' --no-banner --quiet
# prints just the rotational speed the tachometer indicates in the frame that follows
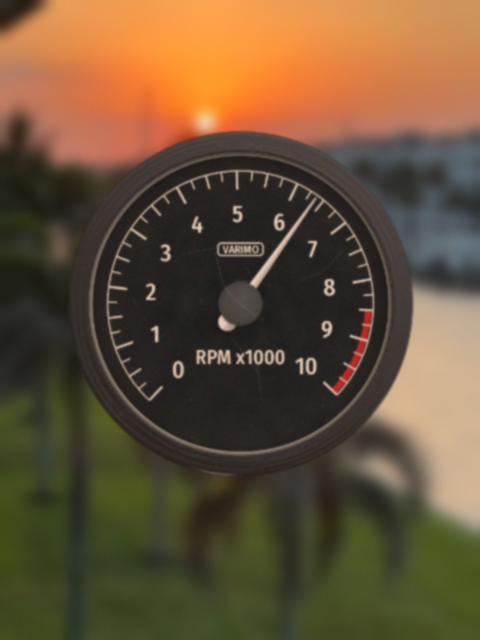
6375 rpm
